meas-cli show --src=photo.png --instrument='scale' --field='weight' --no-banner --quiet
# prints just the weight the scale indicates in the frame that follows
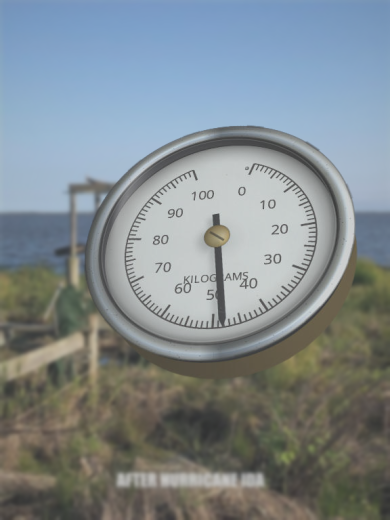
48 kg
